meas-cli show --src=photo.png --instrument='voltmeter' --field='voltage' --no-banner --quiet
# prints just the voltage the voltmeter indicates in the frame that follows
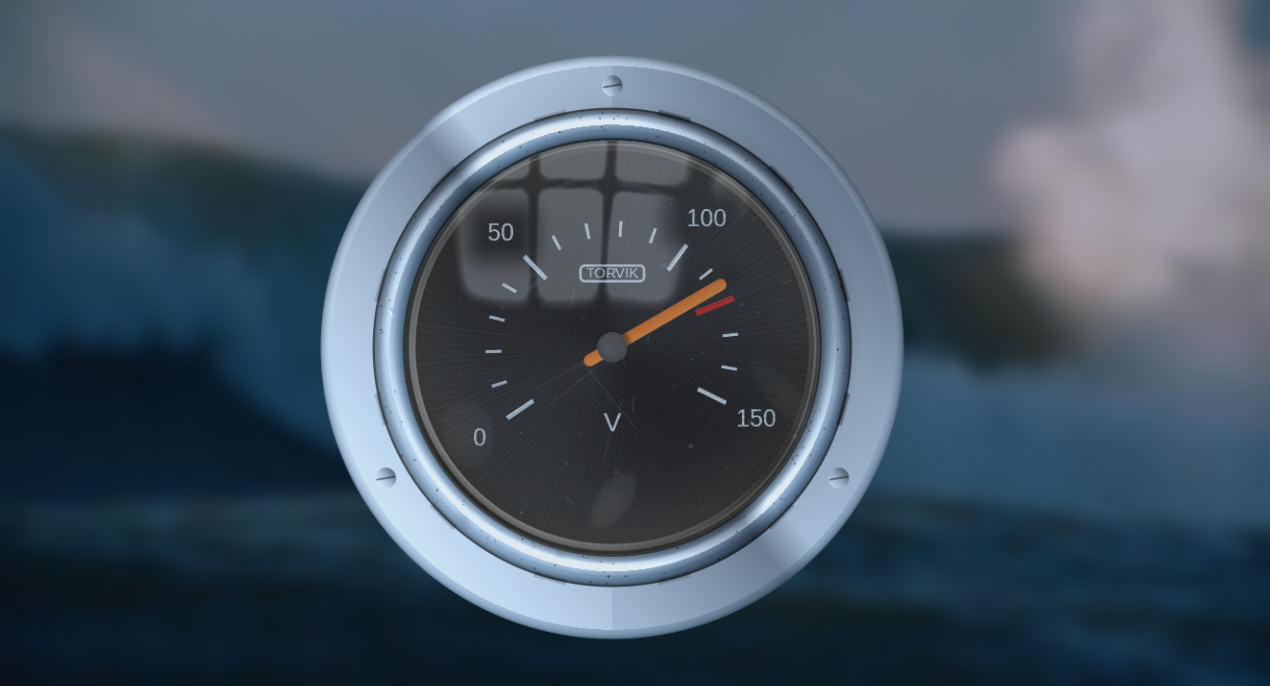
115 V
